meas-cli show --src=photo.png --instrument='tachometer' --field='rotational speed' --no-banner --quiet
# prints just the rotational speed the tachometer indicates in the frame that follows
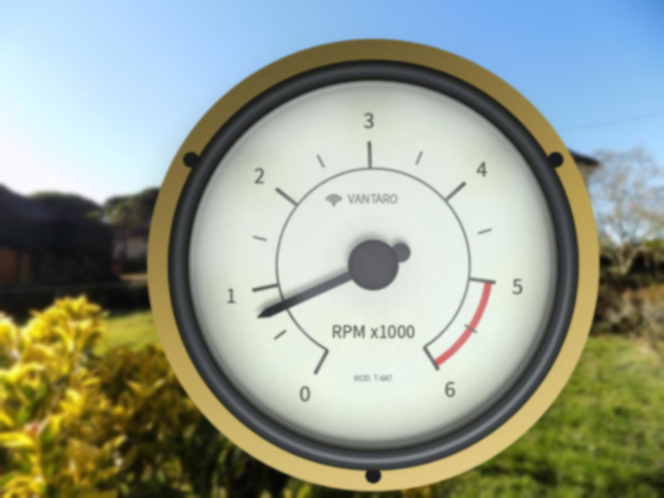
750 rpm
